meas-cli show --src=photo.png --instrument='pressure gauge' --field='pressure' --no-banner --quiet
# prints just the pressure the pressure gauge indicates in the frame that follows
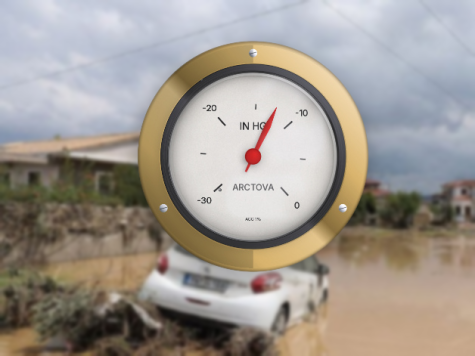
-12.5 inHg
